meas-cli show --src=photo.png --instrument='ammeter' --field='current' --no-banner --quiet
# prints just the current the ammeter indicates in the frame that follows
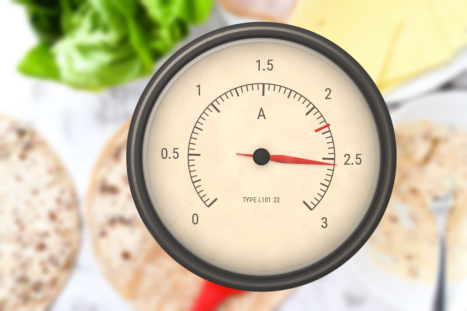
2.55 A
